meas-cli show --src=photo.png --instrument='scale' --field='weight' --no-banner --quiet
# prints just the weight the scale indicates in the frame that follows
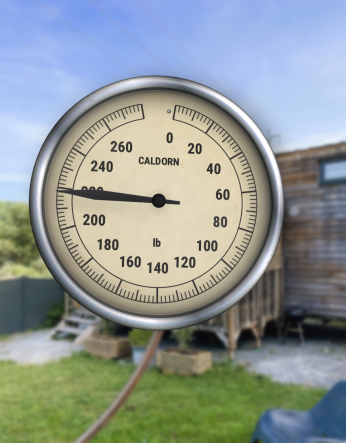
218 lb
